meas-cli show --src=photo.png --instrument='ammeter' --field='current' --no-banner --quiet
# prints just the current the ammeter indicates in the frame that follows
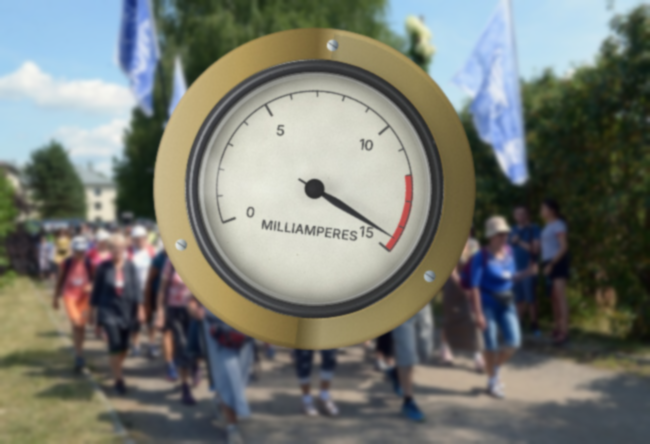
14.5 mA
